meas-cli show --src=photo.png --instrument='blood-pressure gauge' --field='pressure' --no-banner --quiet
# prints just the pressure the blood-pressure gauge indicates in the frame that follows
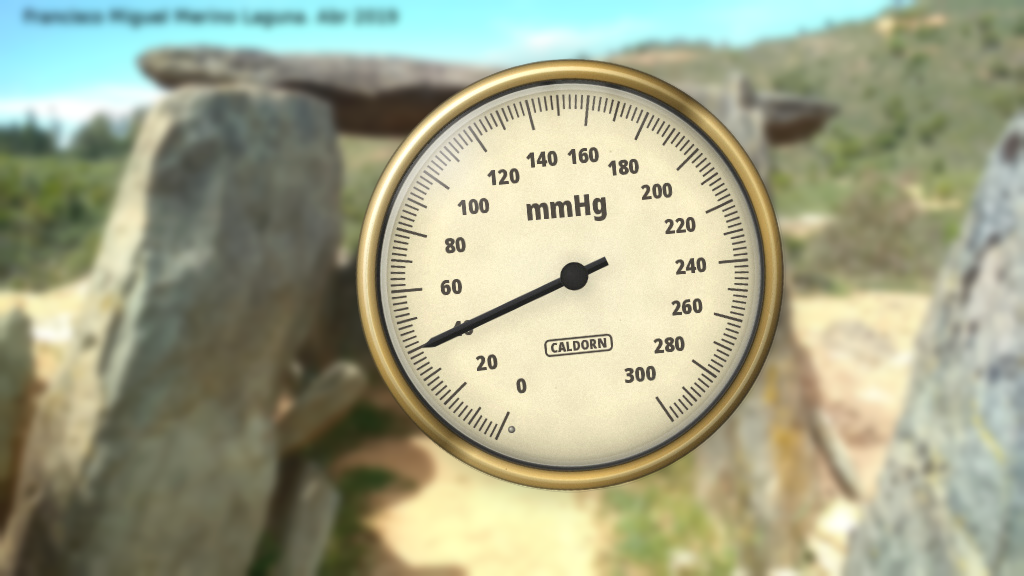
40 mmHg
